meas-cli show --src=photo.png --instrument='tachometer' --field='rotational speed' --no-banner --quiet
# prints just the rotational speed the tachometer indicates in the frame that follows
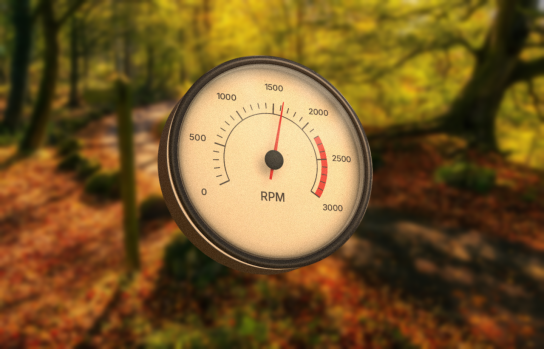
1600 rpm
